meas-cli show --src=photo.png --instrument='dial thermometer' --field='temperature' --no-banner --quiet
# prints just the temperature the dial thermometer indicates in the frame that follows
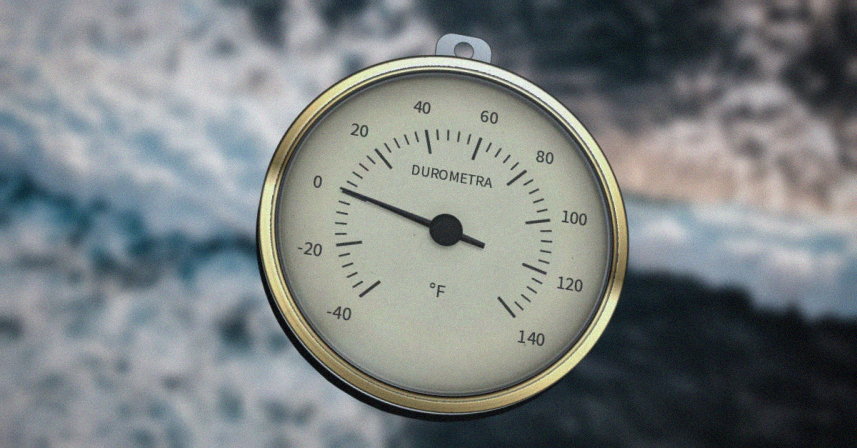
0 °F
